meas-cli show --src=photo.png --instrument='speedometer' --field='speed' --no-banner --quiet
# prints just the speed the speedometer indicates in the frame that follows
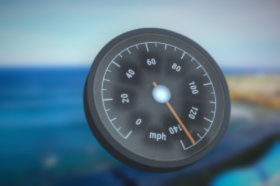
135 mph
